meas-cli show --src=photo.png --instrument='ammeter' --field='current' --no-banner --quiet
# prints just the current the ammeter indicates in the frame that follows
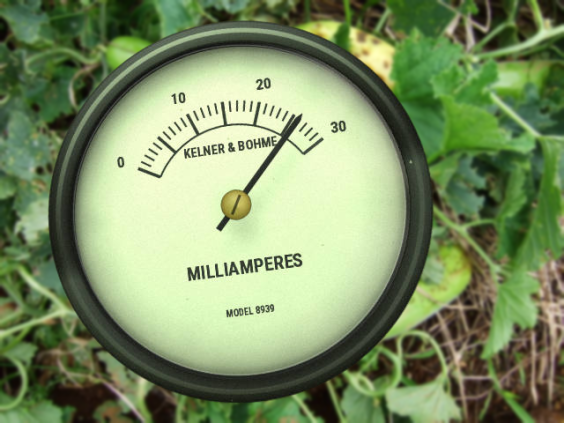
26 mA
